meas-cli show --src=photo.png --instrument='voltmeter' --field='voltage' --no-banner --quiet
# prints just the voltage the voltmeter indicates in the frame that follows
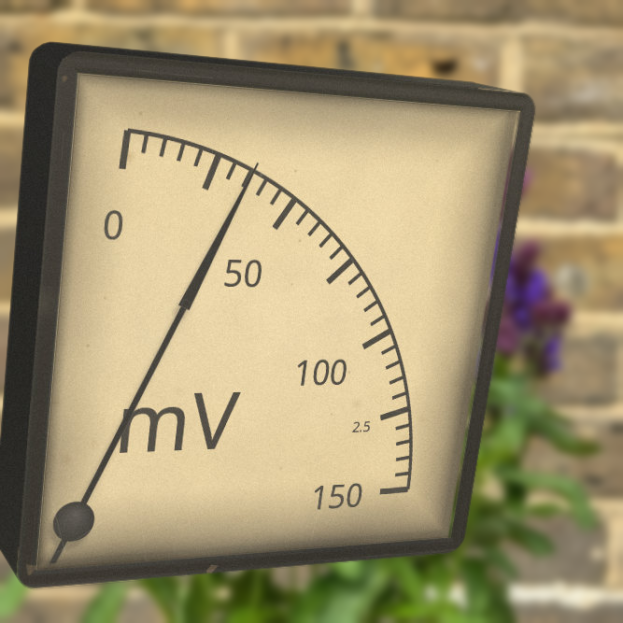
35 mV
